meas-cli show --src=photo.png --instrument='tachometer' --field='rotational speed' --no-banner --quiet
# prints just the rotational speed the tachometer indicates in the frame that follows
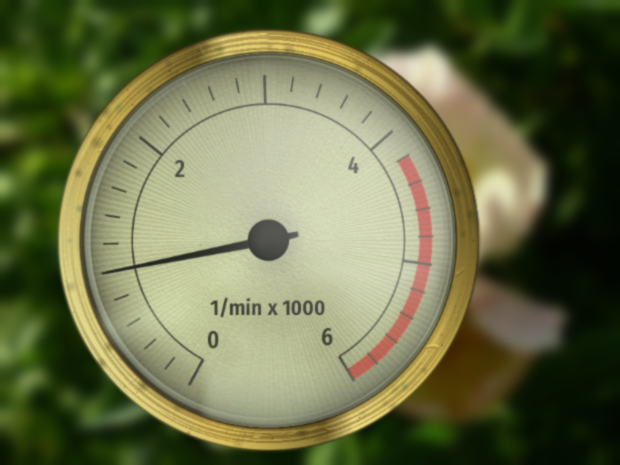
1000 rpm
